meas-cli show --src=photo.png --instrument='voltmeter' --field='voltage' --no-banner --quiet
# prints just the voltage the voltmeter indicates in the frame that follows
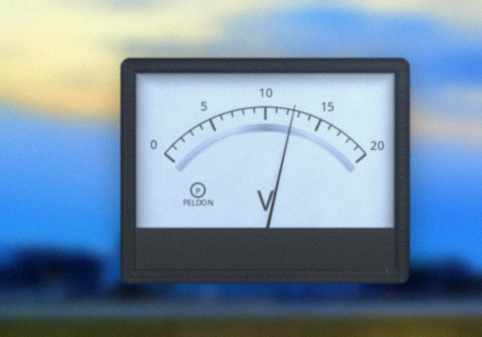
12.5 V
